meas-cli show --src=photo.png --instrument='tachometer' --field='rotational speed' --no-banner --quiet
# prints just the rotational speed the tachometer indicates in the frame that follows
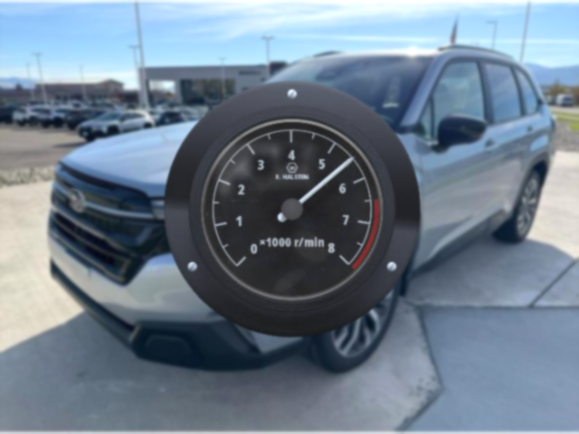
5500 rpm
